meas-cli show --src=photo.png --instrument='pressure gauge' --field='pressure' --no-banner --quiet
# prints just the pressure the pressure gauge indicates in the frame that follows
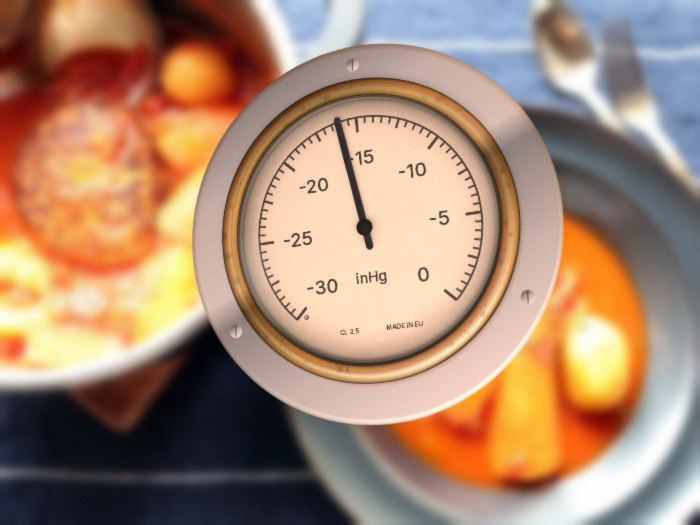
-16 inHg
